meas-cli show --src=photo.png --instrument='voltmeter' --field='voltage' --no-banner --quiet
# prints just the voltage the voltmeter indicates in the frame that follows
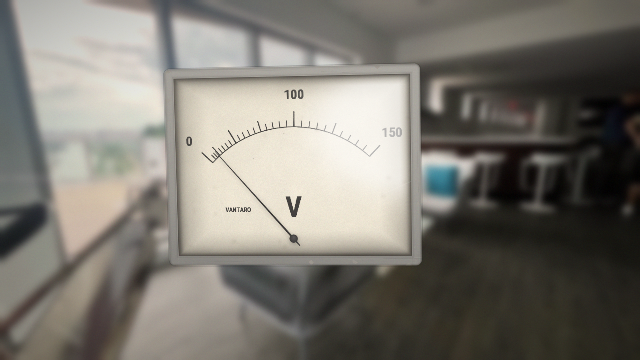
25 V
